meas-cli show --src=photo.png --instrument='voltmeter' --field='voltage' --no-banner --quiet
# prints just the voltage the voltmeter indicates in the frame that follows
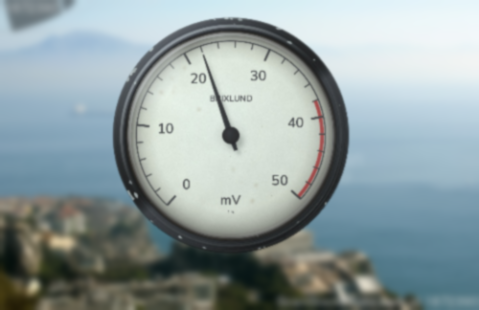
22 mV
